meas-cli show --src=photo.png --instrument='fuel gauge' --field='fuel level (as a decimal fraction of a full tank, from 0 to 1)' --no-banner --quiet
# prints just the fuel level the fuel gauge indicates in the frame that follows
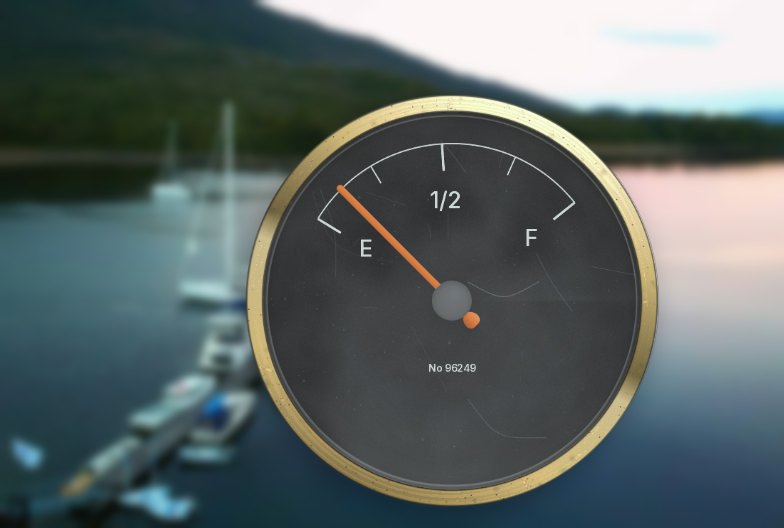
0.125
